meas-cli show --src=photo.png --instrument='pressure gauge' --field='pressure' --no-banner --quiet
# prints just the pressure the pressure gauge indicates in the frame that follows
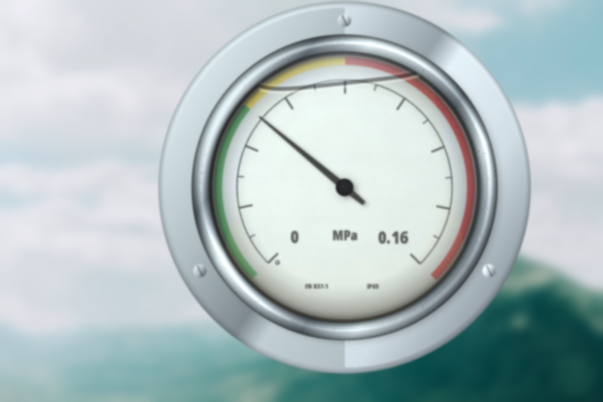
0.05 MPa
